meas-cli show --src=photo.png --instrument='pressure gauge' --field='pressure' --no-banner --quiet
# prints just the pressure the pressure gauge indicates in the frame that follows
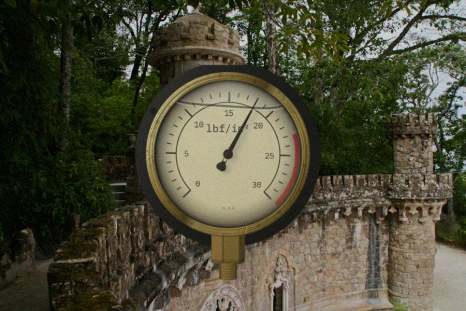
18 psi
